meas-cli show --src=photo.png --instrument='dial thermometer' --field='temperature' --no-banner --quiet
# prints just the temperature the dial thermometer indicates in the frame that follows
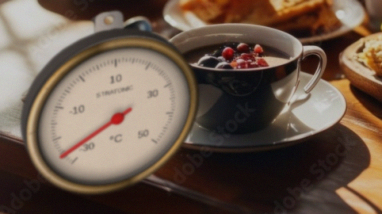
-25 °C
